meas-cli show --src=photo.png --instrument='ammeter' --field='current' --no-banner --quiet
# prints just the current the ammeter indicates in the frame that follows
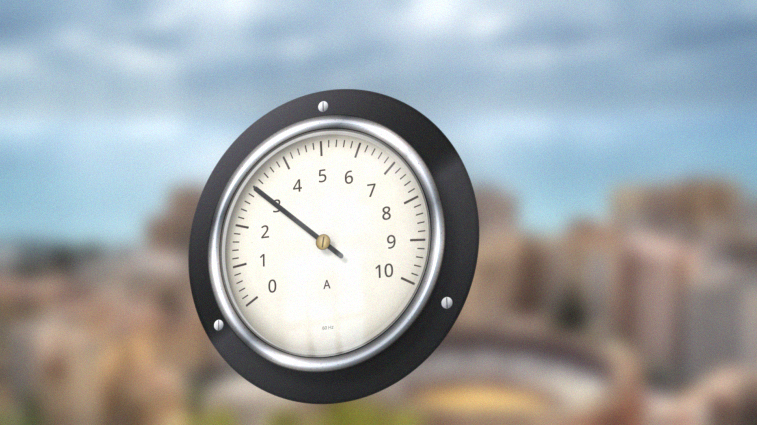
3 A
